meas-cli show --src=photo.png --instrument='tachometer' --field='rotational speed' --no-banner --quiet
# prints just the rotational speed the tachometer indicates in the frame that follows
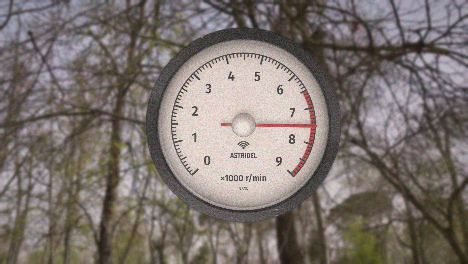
7500 rpm
